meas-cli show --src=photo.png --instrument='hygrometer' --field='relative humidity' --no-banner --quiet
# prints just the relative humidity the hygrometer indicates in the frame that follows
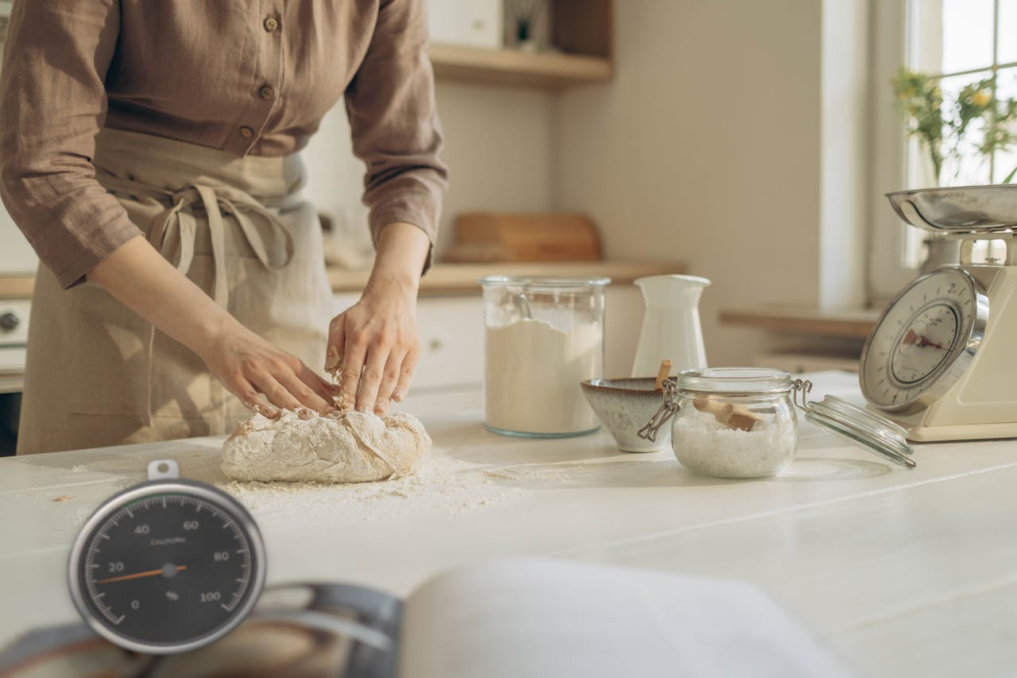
15 %
